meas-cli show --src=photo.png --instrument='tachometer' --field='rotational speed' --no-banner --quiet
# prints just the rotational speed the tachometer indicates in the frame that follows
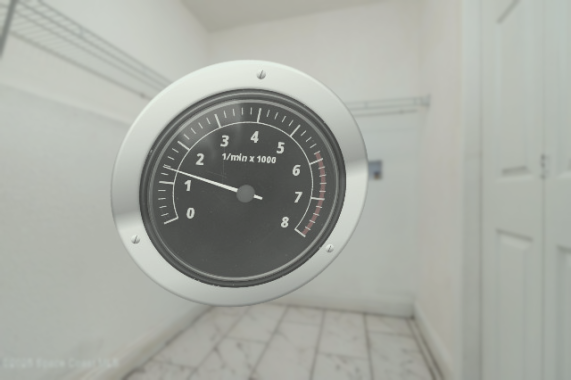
1400 rpm
